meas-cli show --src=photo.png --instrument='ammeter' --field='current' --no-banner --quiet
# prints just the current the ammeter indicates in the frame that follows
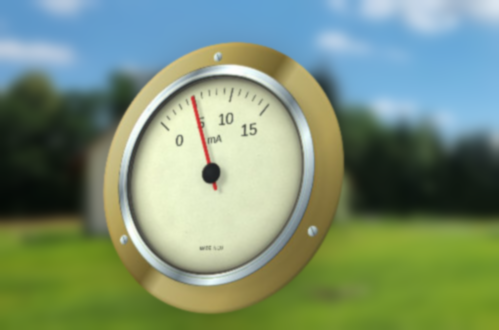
5 mA
